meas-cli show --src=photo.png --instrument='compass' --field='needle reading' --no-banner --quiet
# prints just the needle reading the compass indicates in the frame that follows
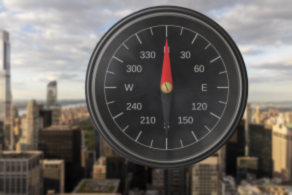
0 °
